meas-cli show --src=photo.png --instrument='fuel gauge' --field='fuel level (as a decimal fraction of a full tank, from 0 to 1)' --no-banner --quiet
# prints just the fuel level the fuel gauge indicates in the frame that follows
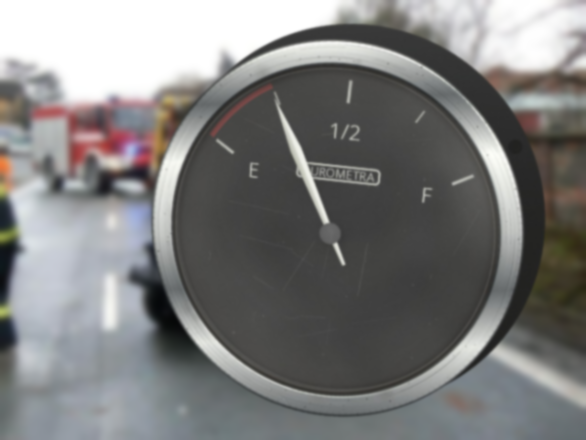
0.25
